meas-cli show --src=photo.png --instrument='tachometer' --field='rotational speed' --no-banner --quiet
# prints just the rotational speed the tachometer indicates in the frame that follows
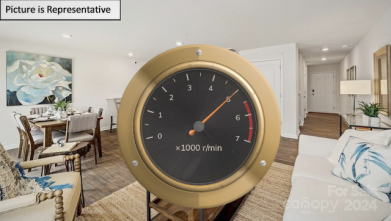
5000 rpm
